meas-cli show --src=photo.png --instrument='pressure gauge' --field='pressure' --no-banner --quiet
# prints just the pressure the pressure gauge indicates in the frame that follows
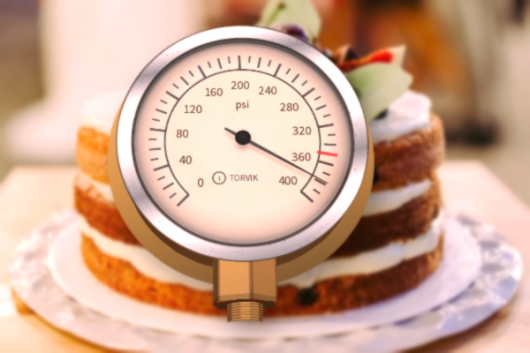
380 psi
